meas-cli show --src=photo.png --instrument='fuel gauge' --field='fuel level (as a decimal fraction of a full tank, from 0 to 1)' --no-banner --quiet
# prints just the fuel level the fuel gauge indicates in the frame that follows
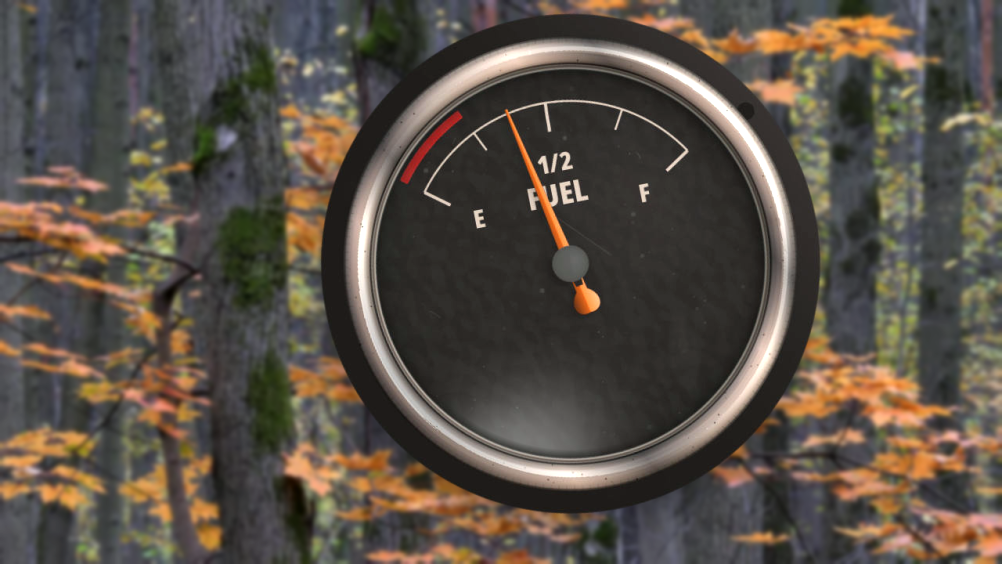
0.375
